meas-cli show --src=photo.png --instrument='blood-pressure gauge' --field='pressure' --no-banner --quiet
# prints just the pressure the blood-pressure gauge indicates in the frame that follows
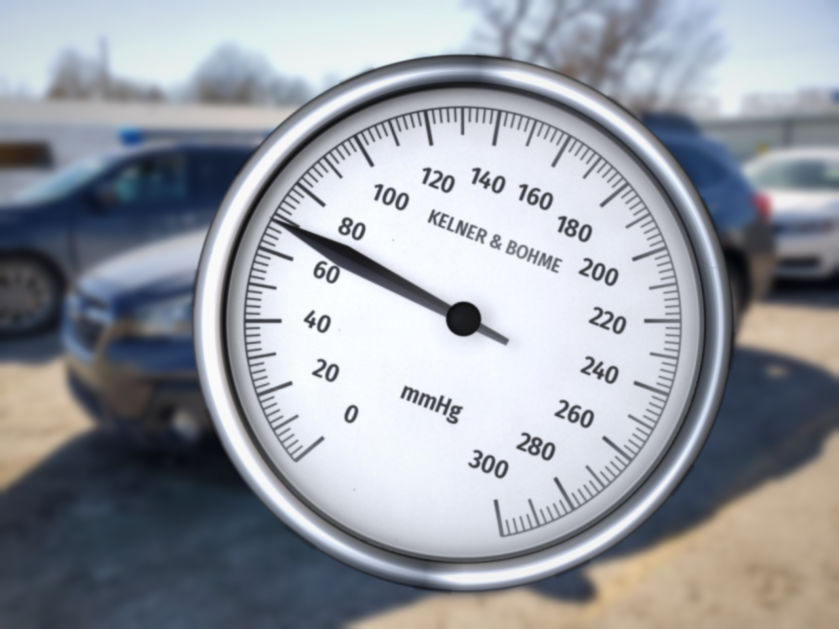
68 mmHg
